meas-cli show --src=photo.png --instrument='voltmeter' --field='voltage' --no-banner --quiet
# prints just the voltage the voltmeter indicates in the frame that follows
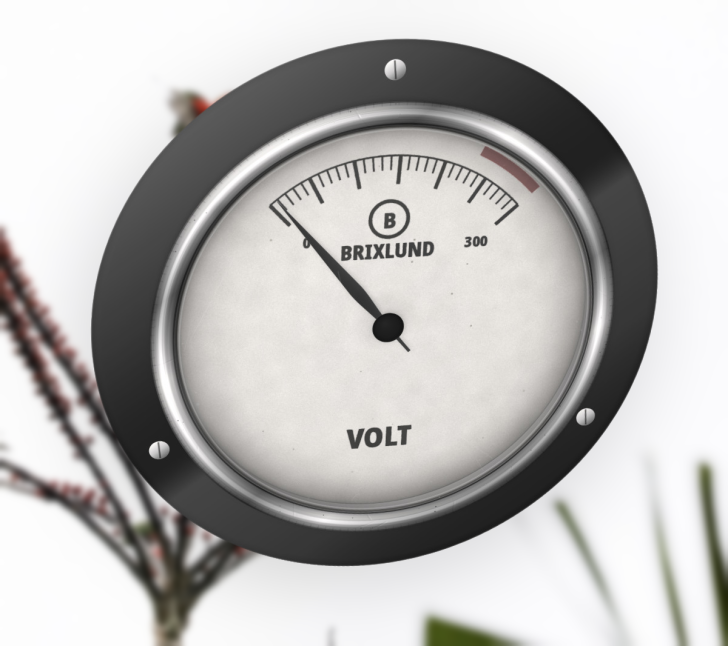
10 V
